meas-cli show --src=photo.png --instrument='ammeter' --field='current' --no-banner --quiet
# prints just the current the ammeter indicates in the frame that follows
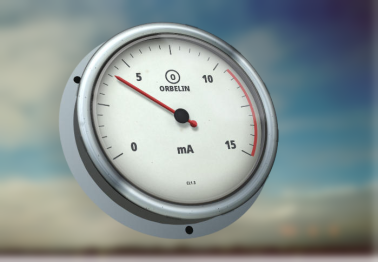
4 mA
